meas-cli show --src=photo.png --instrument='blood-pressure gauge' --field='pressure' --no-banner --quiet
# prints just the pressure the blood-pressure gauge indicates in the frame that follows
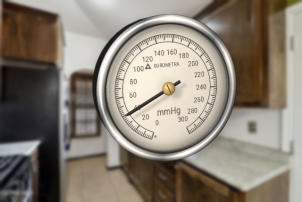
40 mmHg
